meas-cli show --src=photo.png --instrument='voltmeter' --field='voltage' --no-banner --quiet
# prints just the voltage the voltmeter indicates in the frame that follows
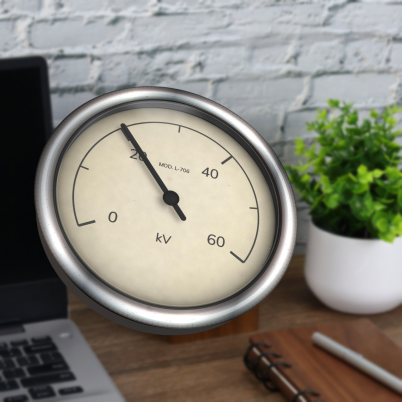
20 kV
